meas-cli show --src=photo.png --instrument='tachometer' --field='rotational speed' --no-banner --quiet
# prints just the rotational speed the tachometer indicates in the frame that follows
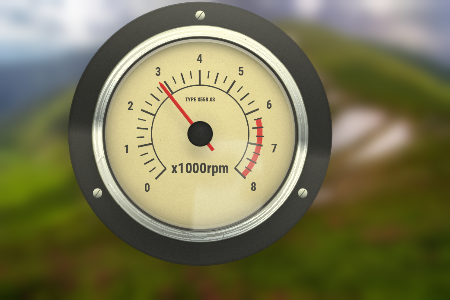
2875 rpm
